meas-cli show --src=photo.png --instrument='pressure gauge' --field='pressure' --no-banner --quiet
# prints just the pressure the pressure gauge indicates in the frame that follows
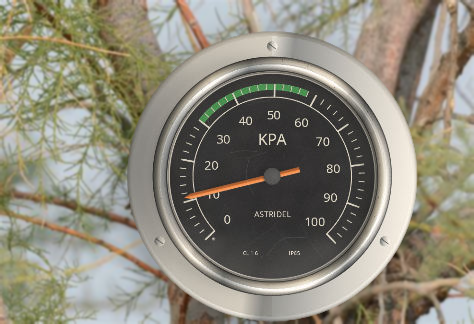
11 kPa
